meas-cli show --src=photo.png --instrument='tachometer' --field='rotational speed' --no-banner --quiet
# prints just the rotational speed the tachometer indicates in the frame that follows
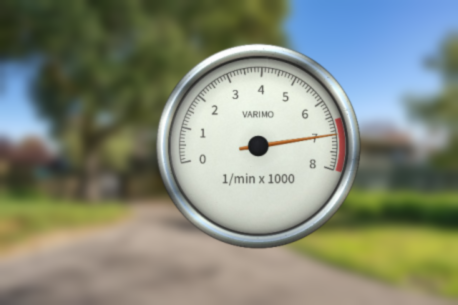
7000 rpm
